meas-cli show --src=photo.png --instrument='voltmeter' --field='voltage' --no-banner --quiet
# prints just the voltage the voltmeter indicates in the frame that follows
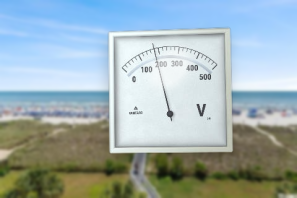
180 V
